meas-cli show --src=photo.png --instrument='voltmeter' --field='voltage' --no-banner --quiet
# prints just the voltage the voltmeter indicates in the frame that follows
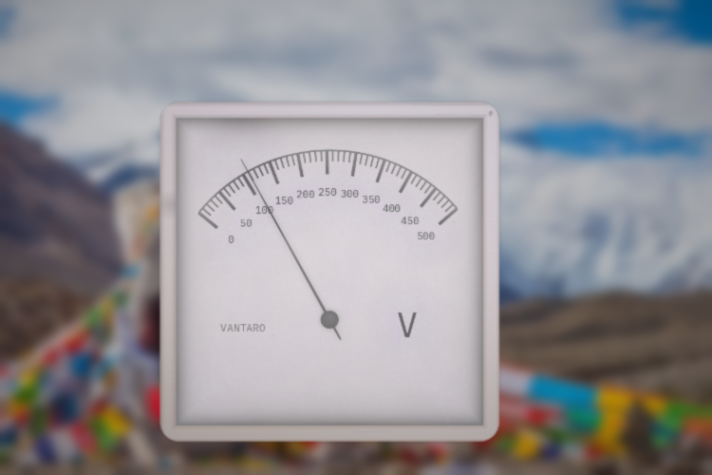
110 V
